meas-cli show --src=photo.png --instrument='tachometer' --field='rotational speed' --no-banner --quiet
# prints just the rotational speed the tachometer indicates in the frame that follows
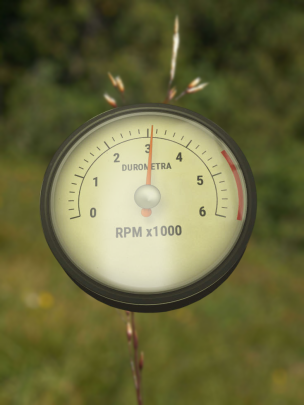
3100 rpm
